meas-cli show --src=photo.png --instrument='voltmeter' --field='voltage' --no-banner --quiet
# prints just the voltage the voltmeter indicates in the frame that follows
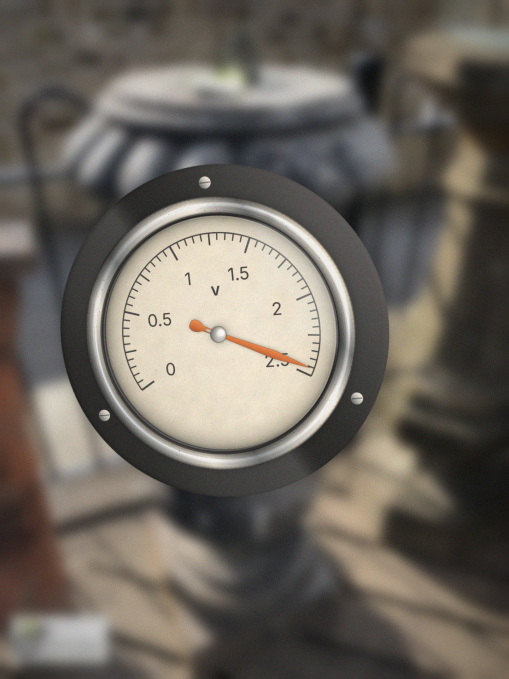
2.45 V
